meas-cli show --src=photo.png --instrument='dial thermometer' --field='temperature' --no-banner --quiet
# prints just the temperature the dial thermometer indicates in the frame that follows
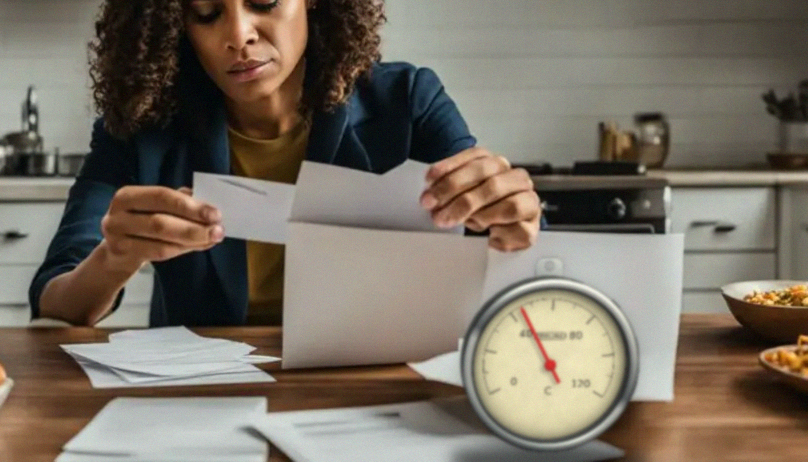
45 °C
